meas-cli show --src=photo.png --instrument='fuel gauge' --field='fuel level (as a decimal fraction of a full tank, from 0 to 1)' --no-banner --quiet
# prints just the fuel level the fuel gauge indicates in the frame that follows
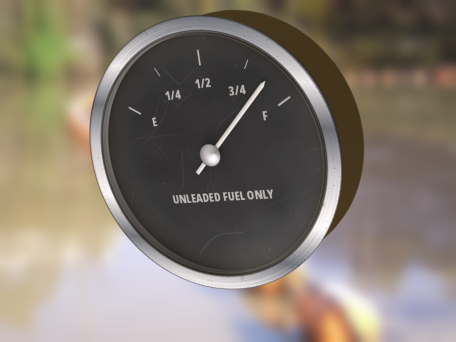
0.875
